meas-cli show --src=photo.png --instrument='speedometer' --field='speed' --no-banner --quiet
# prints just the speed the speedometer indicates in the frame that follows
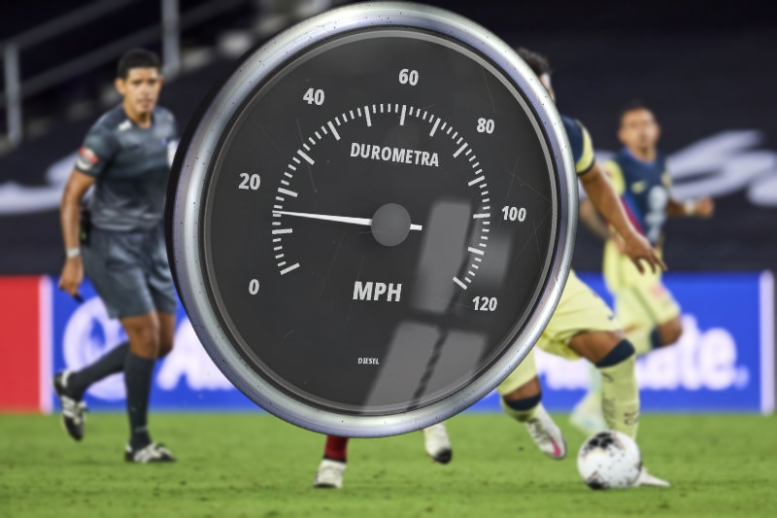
15 mph
